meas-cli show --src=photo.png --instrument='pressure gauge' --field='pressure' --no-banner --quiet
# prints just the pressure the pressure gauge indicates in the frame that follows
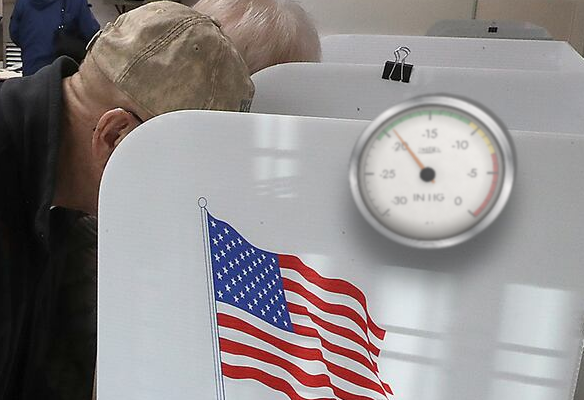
-19 inHg
